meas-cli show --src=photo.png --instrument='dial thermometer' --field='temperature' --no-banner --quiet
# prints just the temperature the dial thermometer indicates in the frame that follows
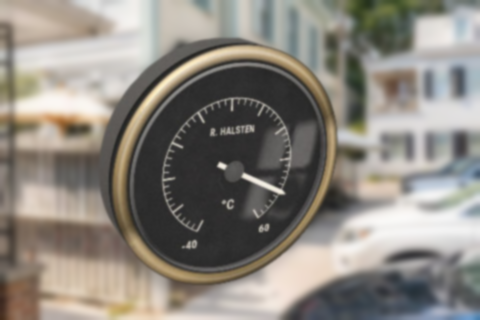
50 °C
